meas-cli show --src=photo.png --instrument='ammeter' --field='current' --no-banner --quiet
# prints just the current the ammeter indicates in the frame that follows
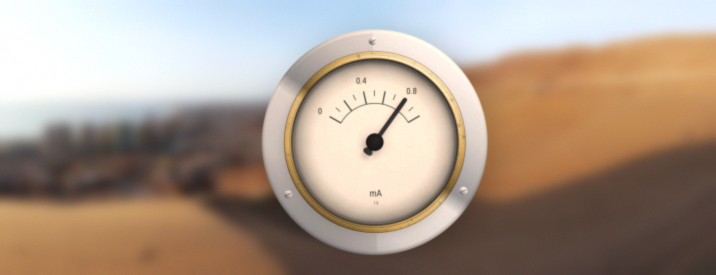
0.8 mA
